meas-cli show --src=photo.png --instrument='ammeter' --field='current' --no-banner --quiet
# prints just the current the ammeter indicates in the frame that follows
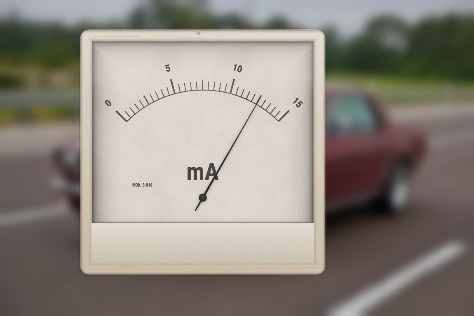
12.5 mA
